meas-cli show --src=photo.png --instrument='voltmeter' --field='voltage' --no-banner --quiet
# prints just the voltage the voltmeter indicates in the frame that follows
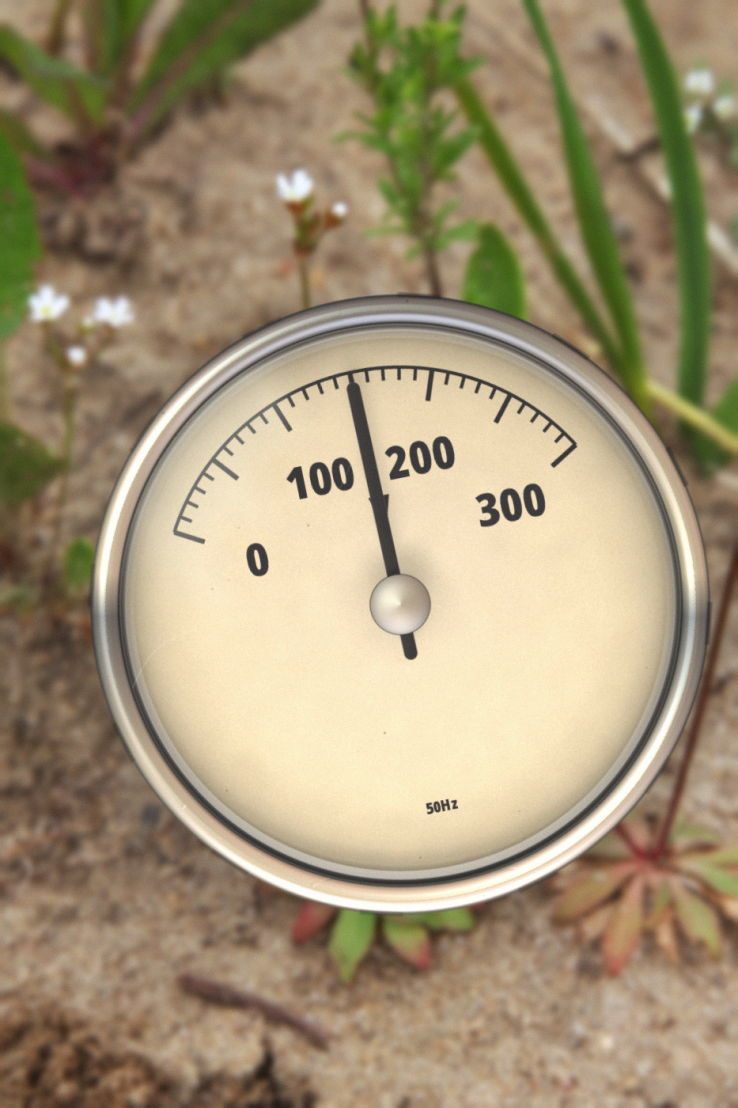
150 V
